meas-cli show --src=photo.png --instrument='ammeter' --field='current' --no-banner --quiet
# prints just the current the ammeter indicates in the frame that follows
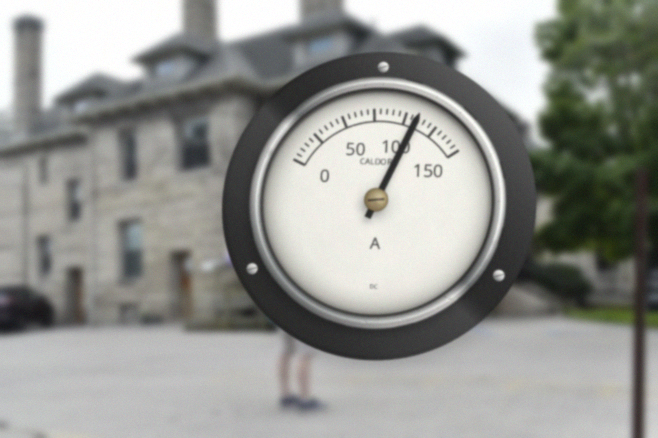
110 A
